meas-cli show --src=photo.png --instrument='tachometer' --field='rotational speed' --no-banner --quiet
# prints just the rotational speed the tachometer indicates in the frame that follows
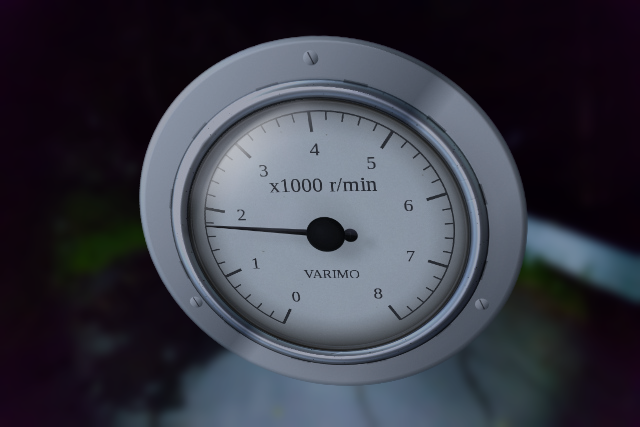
1800 rpm
